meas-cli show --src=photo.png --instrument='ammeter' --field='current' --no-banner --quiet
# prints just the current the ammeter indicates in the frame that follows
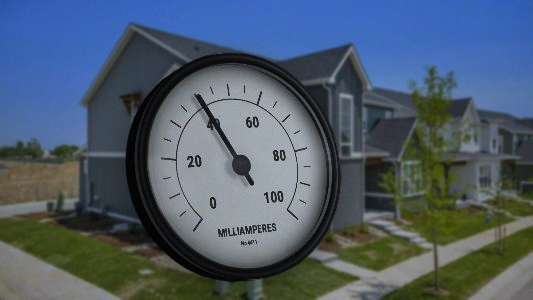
40 mA
